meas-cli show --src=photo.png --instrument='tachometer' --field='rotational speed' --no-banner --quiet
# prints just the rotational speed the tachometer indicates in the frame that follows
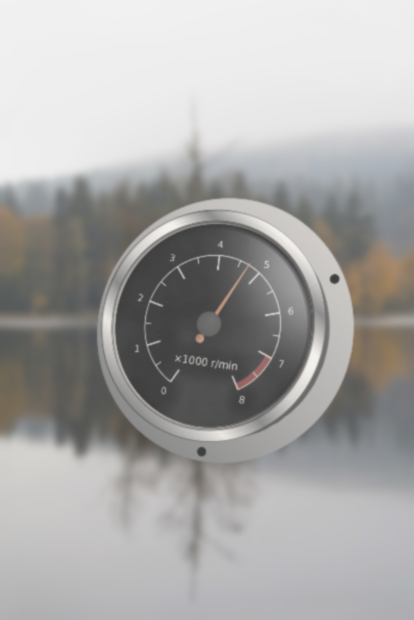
4750 rpm
